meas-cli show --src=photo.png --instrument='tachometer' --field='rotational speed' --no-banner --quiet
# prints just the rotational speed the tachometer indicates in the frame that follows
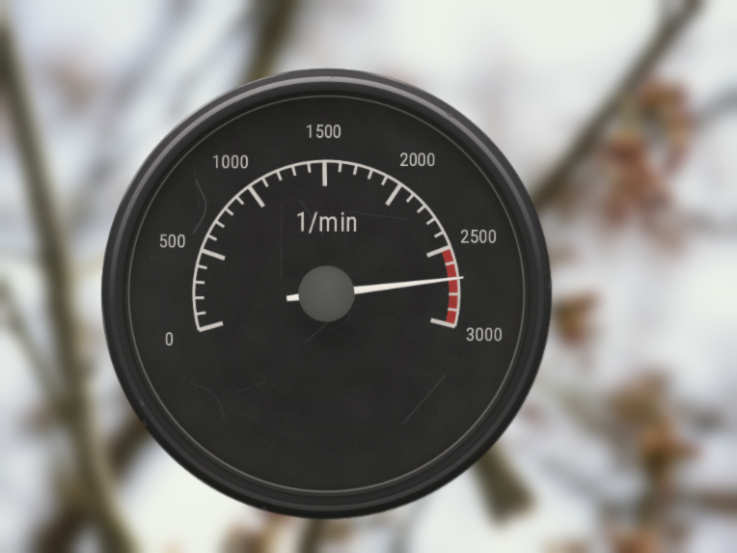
2700 rpm
